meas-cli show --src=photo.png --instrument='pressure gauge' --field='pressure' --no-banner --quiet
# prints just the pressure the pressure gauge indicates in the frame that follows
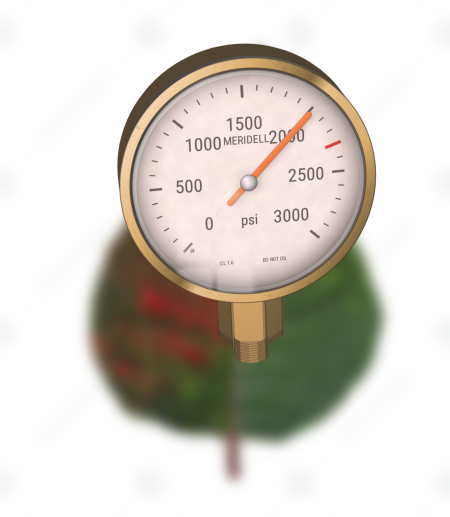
2000 psi
